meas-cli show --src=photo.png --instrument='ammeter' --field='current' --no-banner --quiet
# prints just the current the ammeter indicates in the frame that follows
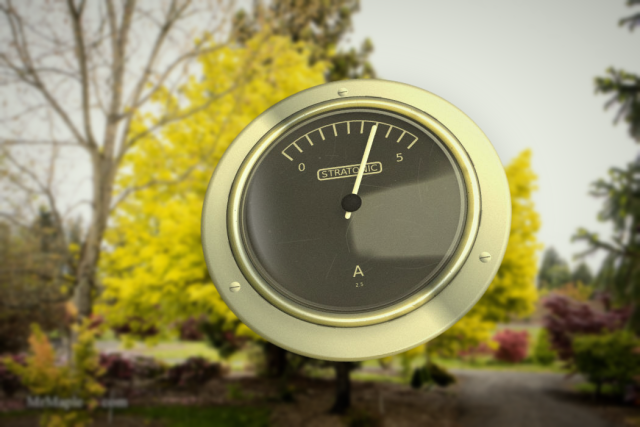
3.5 A
